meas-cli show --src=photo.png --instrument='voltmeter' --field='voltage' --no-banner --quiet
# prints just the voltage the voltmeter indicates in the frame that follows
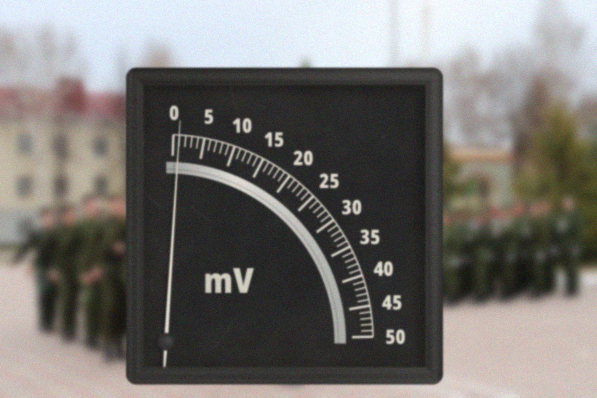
1 mV
